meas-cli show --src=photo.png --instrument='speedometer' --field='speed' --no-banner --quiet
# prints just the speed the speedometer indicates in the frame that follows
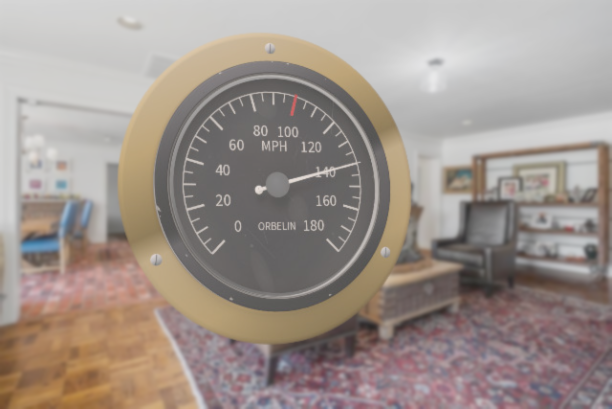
140 mph
